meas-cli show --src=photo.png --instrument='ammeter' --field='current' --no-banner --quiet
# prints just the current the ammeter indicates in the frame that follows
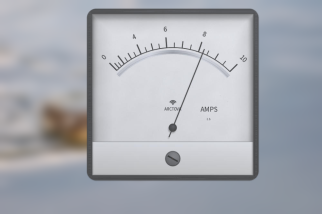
8.25 A
